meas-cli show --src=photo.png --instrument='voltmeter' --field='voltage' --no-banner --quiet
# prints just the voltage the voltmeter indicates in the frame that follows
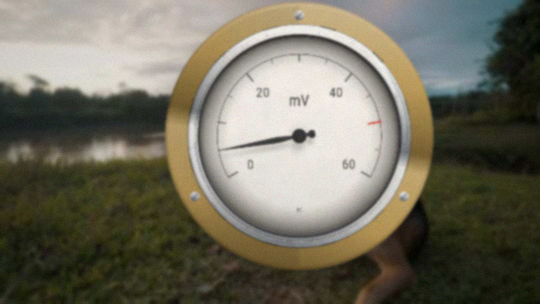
5 mV
